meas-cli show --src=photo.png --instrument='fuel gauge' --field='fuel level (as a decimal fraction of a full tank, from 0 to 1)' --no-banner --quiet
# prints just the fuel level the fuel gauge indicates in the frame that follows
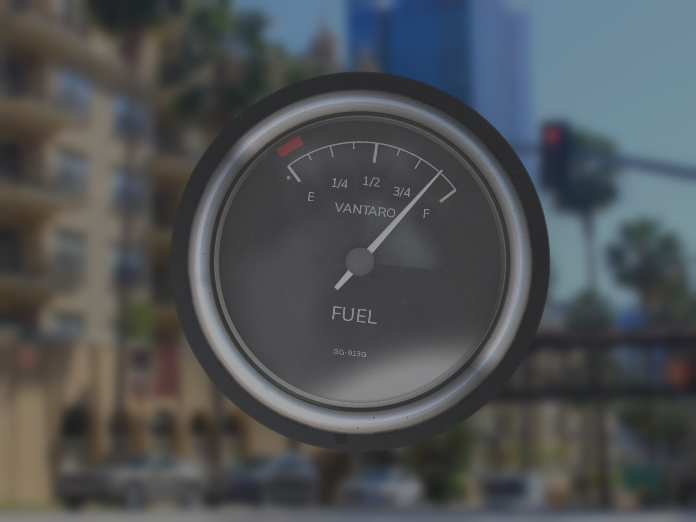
0.875
